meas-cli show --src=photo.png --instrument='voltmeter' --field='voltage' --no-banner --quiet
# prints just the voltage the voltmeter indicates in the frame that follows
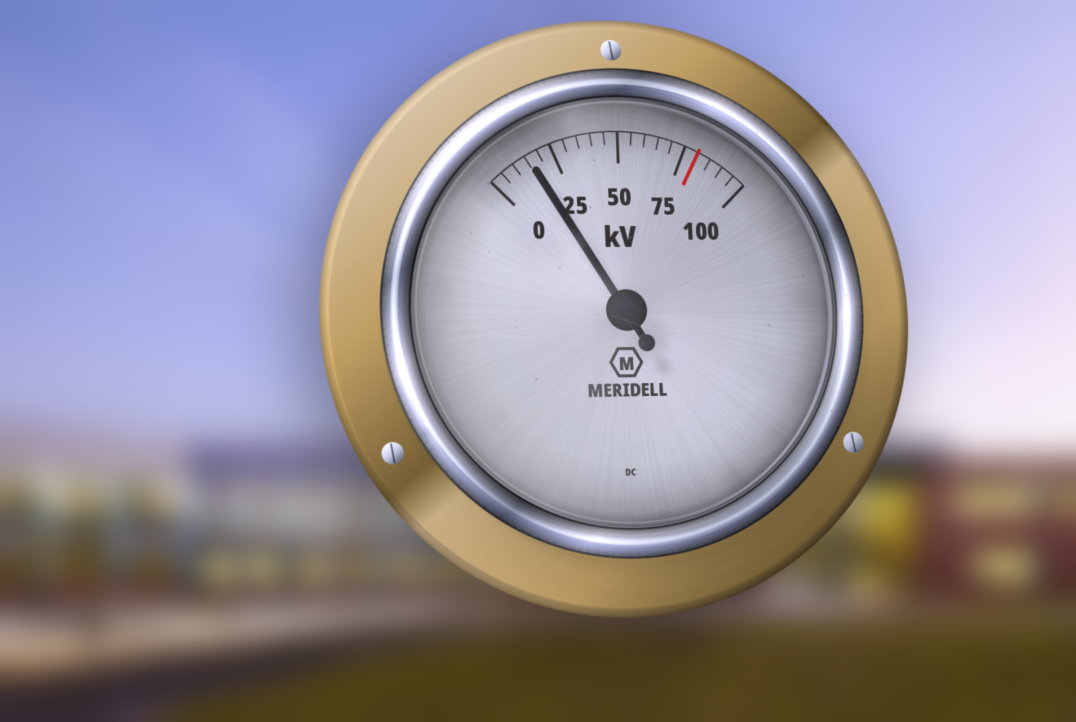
15 kV
